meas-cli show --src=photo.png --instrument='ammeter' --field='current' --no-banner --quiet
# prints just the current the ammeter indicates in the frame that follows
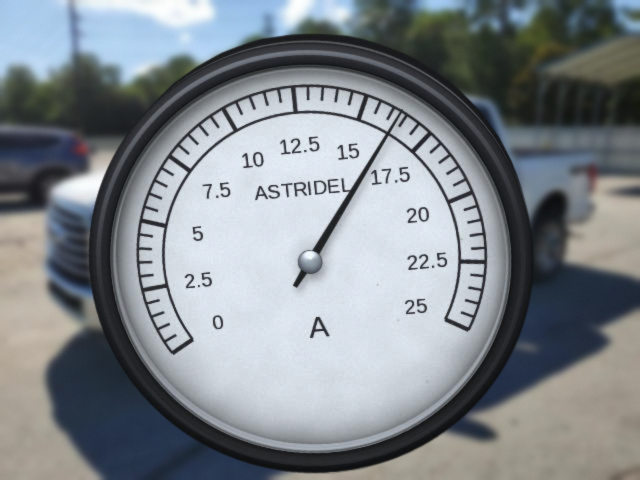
16.25 A
